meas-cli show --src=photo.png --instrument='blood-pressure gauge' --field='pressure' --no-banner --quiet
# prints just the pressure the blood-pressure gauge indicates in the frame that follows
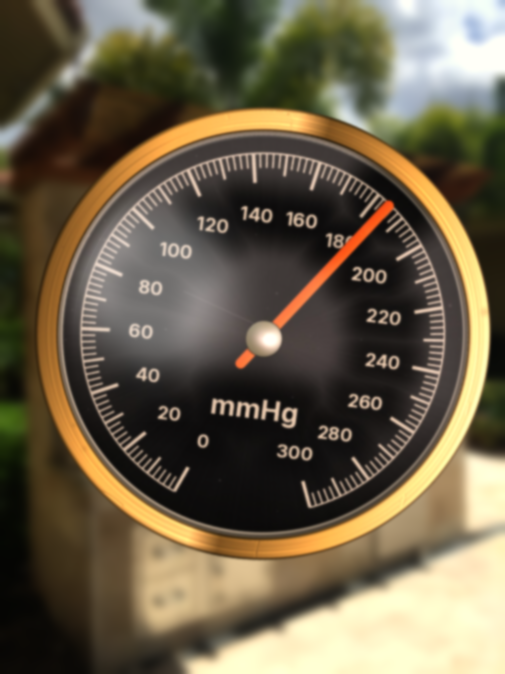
184 mmHg
